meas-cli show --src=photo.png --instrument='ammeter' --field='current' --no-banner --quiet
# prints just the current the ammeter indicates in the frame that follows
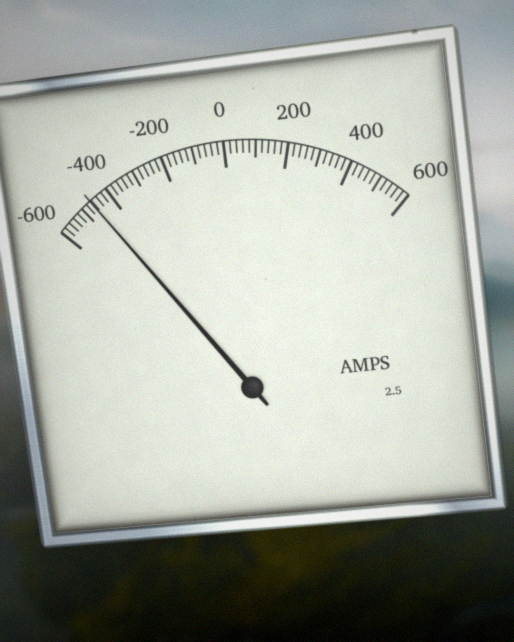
-460 A
